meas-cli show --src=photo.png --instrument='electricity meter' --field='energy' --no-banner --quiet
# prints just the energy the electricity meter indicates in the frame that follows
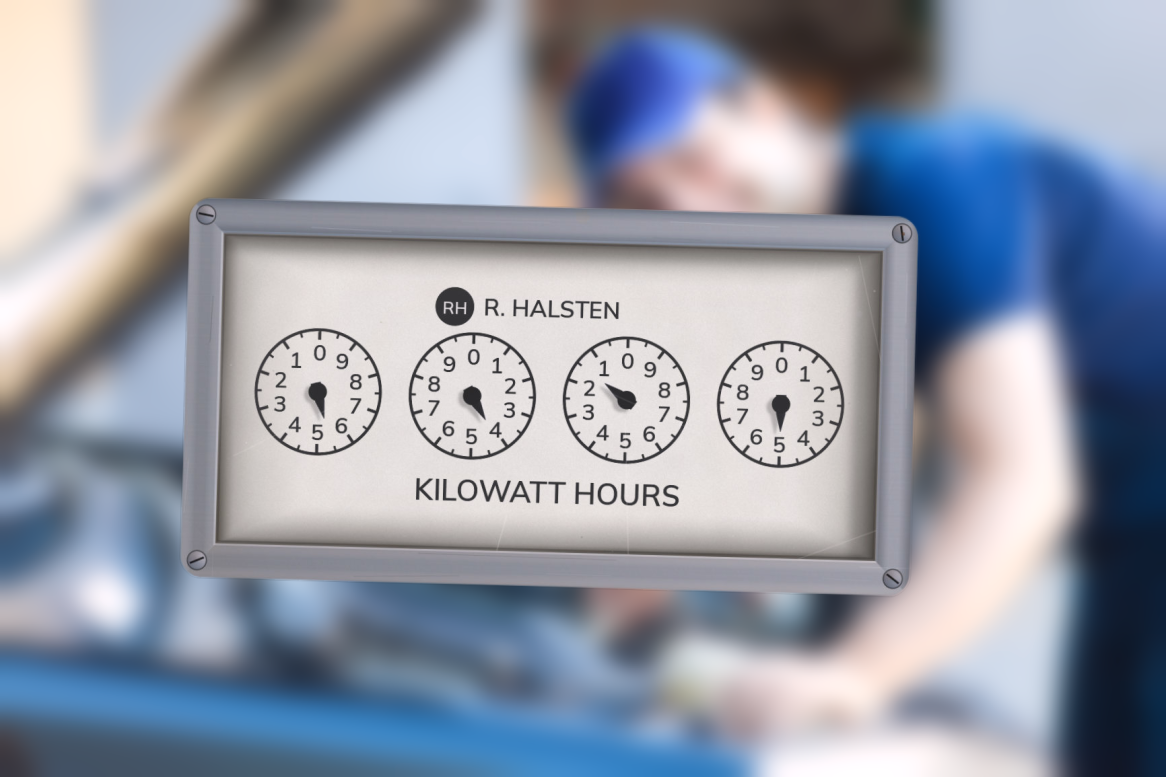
5415 kWh
